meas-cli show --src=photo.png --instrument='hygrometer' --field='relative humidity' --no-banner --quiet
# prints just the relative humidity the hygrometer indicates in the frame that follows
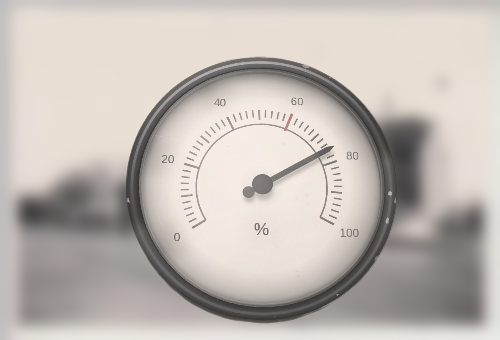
76 %
